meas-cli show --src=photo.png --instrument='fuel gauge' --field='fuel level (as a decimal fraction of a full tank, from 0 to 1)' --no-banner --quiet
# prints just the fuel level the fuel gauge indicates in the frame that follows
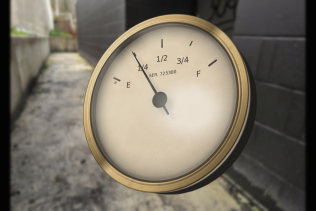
0.25
